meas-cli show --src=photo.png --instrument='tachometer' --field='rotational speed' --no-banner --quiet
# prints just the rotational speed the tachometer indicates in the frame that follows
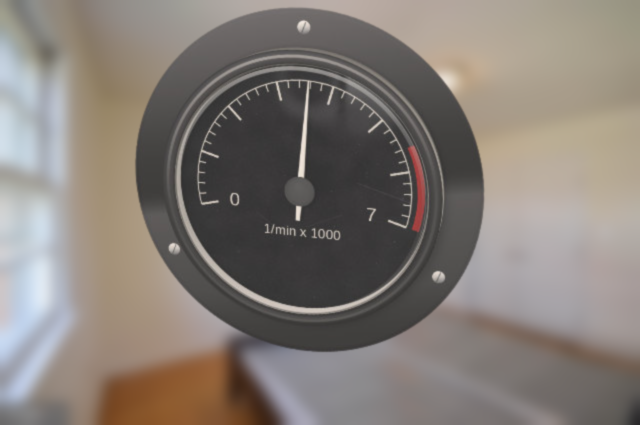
3600 rpm
